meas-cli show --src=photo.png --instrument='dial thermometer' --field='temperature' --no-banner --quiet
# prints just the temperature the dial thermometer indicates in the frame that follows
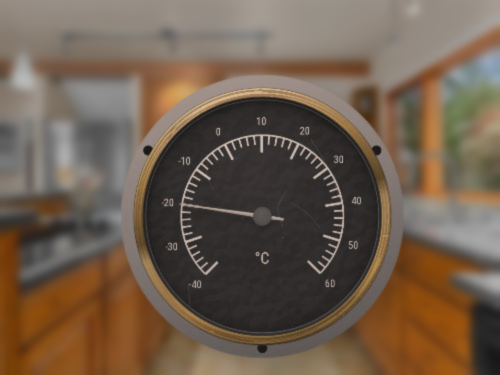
-20 °C
